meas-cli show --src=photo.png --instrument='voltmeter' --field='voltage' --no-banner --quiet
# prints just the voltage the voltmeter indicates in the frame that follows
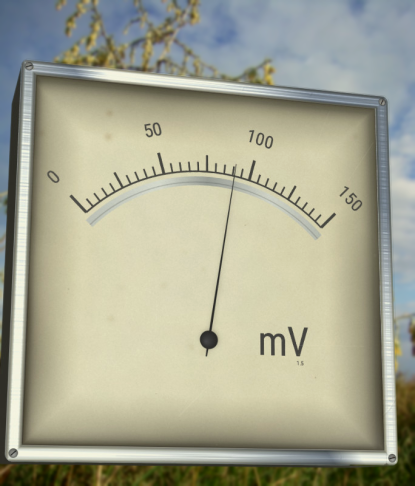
90 mV
